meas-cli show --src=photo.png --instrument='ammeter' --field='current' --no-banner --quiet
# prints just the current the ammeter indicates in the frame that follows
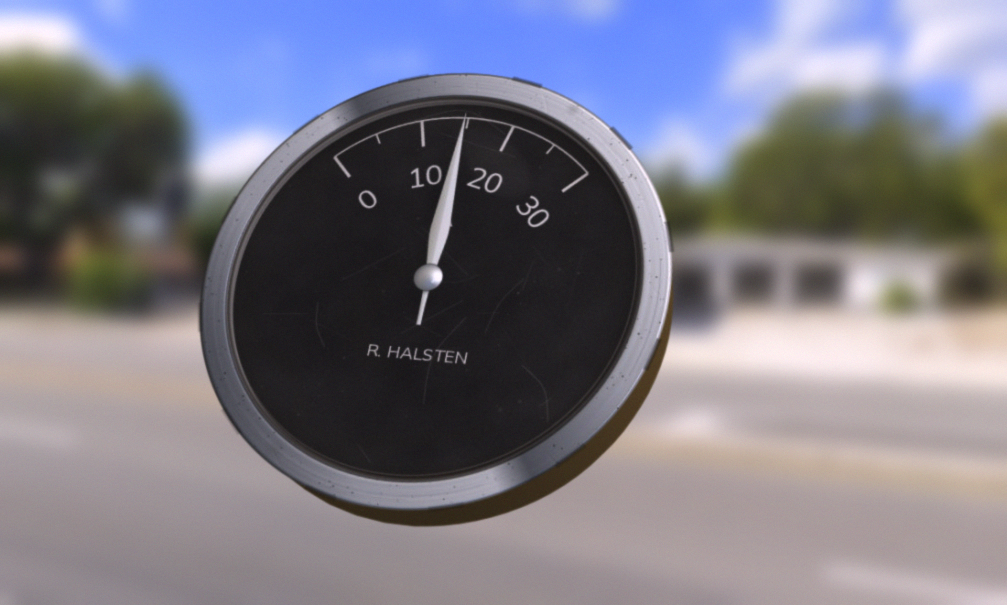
15 A
